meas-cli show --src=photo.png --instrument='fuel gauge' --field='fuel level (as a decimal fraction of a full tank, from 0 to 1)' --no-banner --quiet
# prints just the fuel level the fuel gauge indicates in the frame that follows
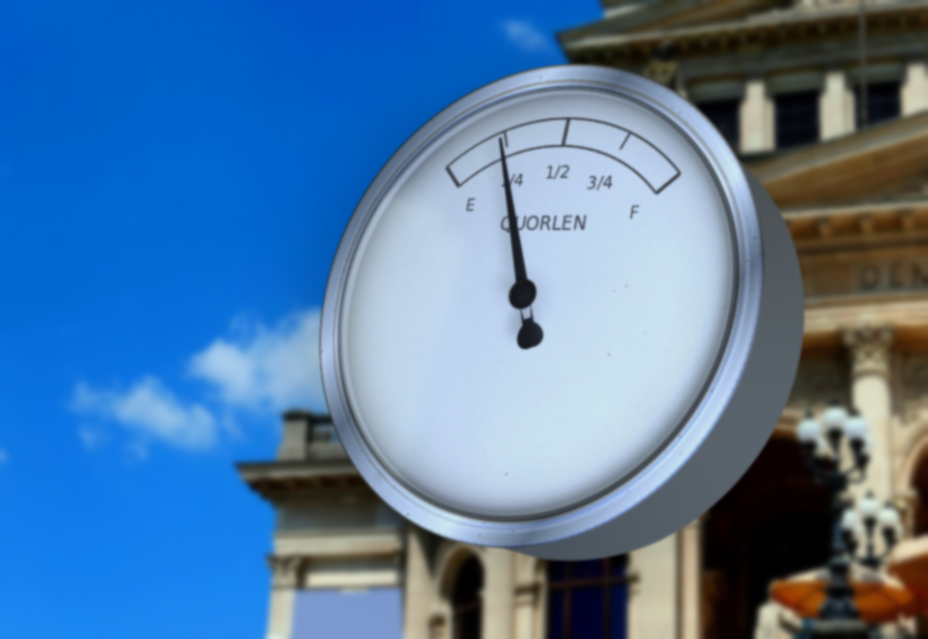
0.25
